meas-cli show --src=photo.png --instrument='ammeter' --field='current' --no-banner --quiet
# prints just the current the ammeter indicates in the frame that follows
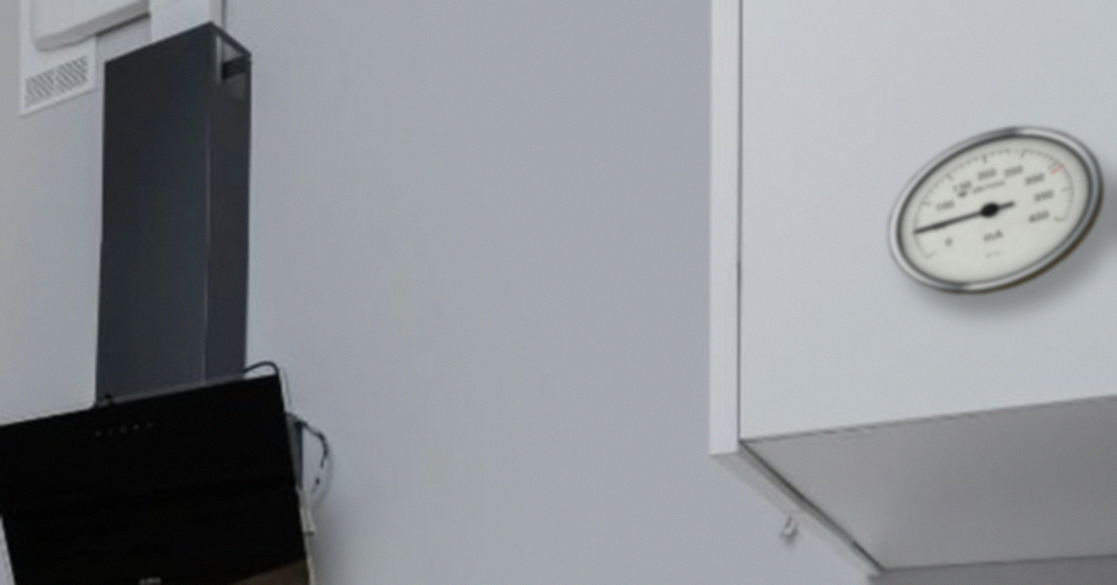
50 mA
